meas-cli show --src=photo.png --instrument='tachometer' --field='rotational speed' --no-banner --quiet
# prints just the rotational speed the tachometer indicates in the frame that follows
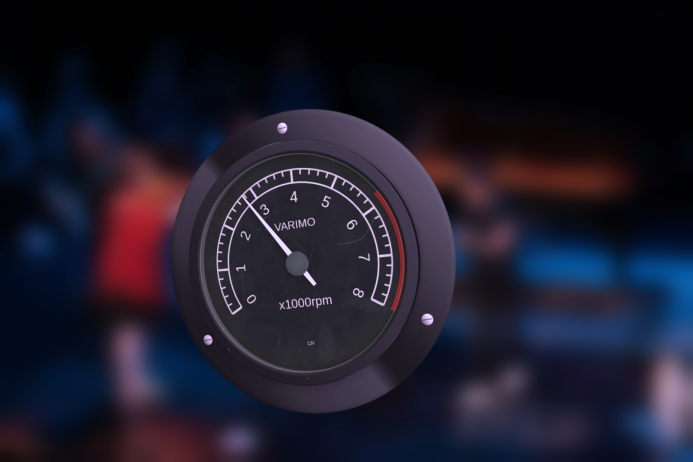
2800 rpm
